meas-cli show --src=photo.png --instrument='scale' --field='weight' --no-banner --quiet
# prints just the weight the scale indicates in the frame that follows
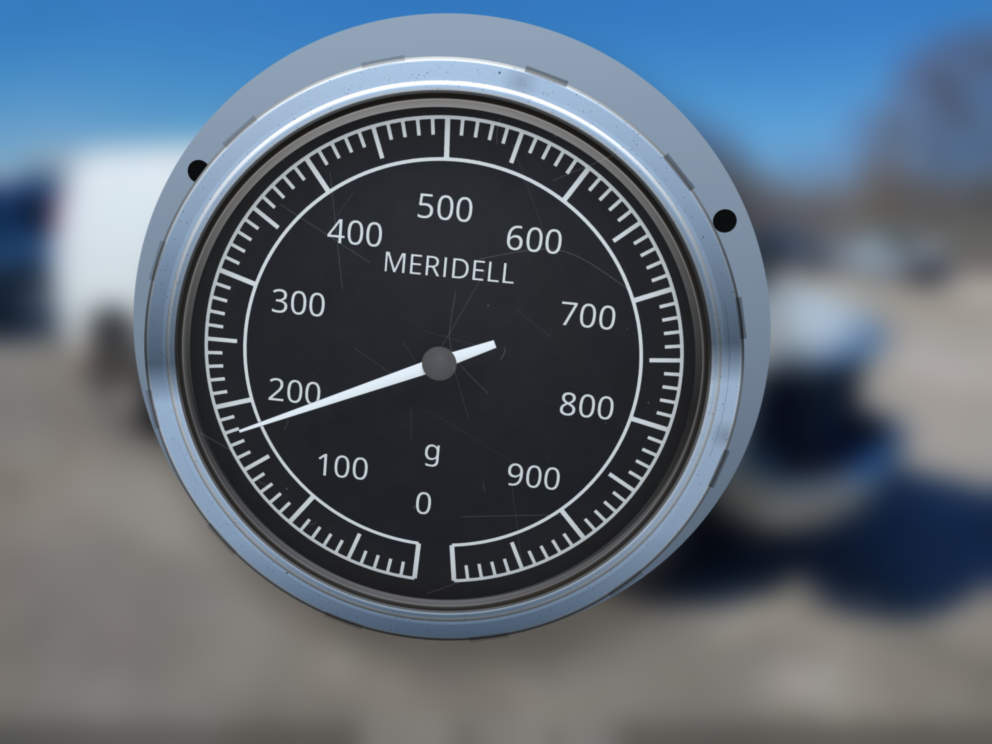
180 g
